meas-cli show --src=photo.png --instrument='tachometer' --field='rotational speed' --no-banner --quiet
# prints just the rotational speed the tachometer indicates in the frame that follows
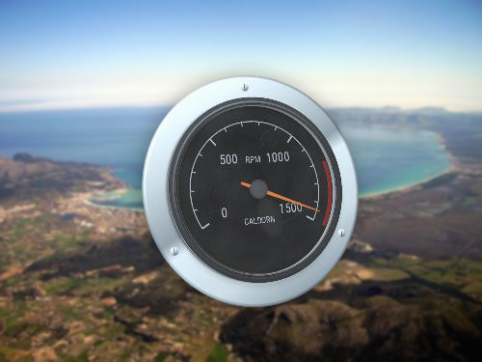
1450 rpm
